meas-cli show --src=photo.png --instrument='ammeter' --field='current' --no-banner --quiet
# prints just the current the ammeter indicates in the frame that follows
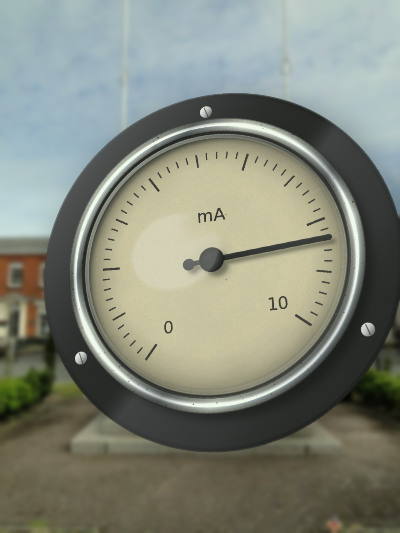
8.4 mA
